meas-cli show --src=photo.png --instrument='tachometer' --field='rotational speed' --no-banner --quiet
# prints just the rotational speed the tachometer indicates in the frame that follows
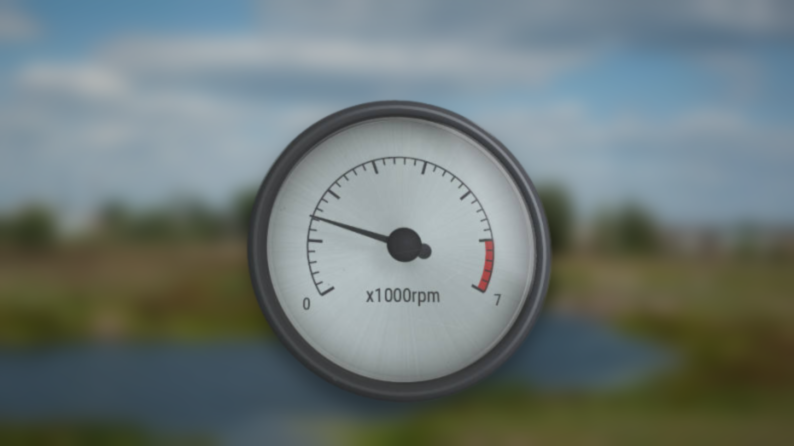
1400 rpm
